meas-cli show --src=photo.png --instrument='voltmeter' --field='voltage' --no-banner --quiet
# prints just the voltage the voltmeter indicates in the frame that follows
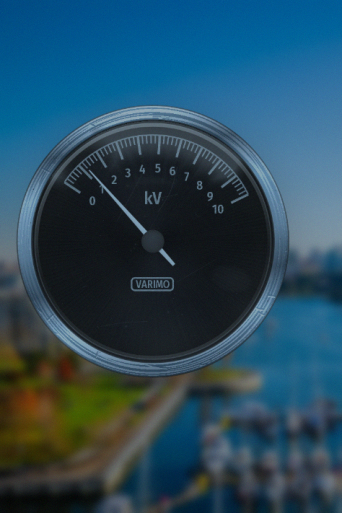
1.2 kV
